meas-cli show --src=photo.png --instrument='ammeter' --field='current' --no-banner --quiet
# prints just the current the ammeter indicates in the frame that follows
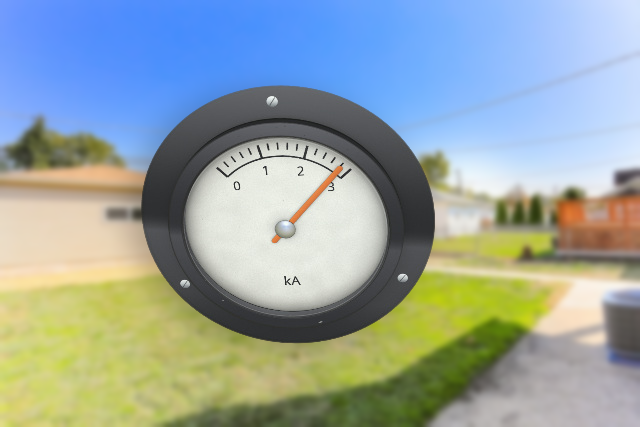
2.8 kA
